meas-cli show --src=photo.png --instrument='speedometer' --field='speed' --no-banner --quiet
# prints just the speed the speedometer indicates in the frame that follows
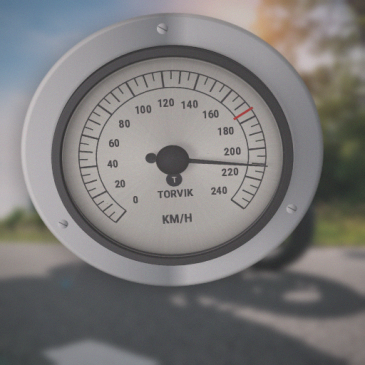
210 km/h
